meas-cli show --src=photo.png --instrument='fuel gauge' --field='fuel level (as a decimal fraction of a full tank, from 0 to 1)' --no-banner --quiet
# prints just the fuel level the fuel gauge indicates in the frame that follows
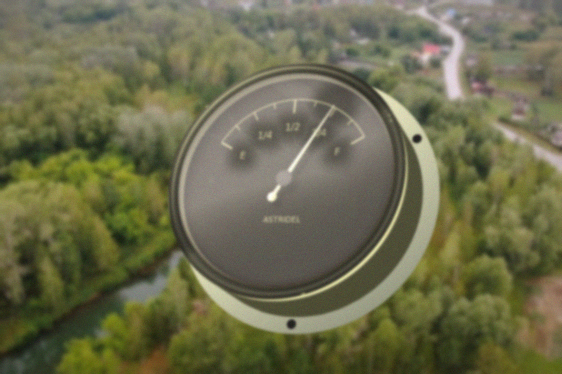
0.75
